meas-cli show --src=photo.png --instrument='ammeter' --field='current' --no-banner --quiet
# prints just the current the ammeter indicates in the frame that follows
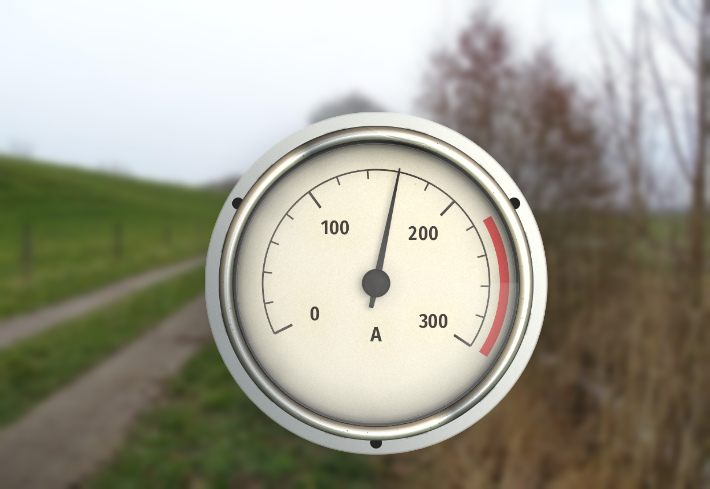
160 A
